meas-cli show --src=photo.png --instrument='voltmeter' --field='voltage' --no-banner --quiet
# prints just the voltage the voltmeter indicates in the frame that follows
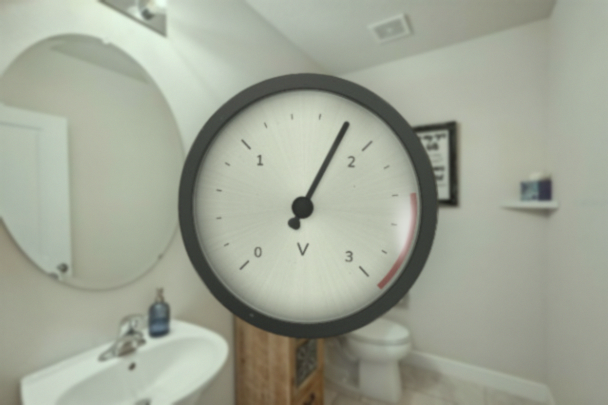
1.8 V
